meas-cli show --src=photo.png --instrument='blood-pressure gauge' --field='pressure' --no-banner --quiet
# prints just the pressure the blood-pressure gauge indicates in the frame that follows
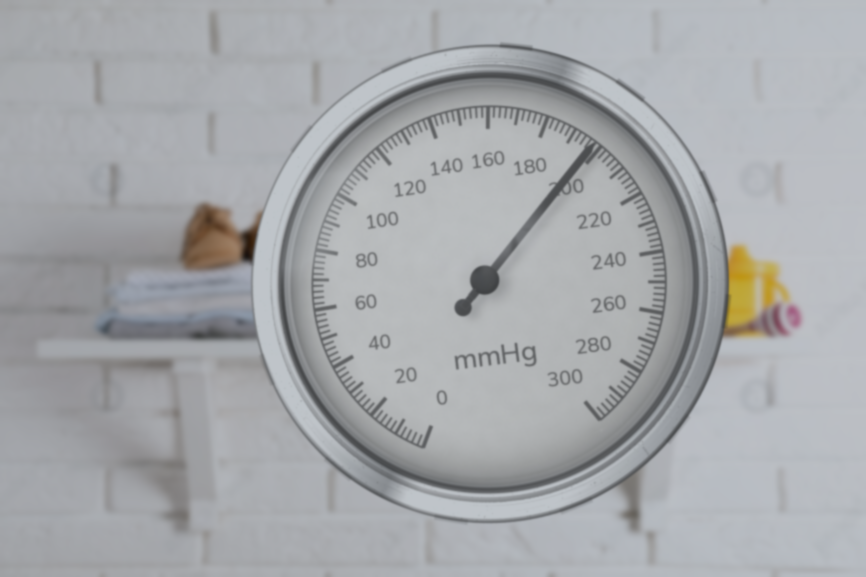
198 mmHg
